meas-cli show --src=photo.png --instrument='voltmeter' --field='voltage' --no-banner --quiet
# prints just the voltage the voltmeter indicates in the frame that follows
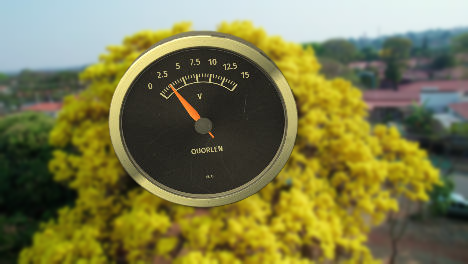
2.5 V
